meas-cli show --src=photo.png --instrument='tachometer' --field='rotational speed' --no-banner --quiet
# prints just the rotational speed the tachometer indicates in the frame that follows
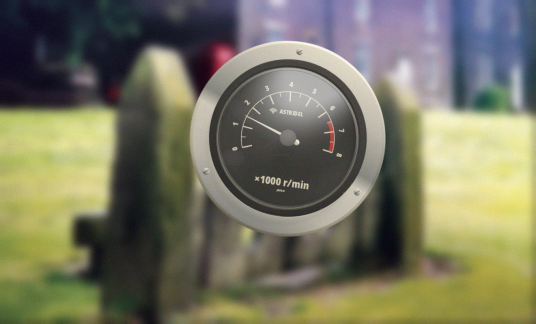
1500 rpm
